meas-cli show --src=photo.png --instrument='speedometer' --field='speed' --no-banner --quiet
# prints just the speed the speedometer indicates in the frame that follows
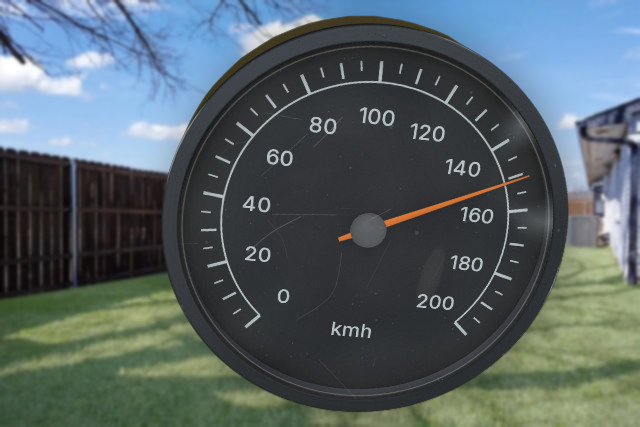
150 km/h
